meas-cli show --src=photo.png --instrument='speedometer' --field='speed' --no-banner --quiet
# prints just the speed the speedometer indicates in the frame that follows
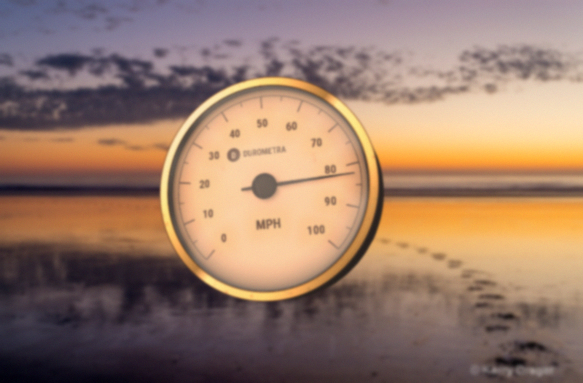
82.5 mph
